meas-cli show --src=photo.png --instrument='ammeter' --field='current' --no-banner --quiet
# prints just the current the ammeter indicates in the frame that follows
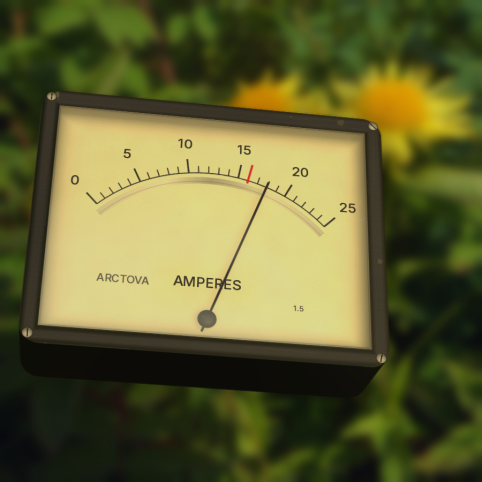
18 A
